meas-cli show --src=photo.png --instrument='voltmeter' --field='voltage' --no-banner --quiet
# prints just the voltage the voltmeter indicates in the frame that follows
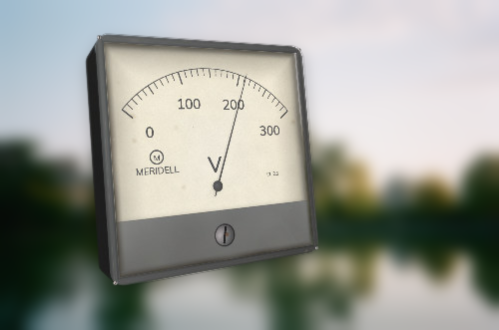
210 V
